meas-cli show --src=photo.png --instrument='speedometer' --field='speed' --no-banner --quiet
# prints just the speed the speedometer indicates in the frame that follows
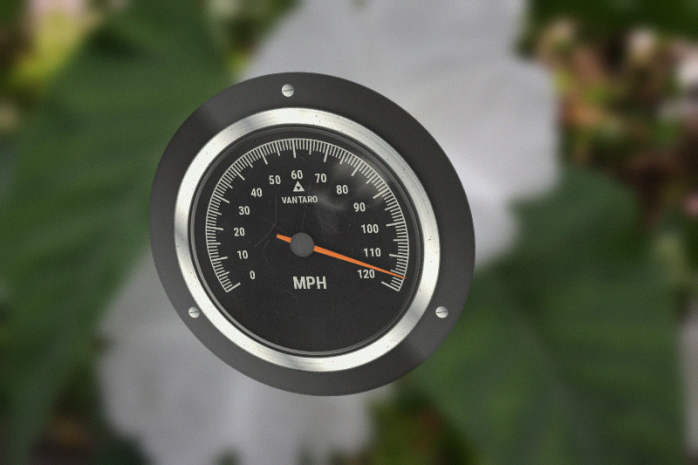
115 mph
